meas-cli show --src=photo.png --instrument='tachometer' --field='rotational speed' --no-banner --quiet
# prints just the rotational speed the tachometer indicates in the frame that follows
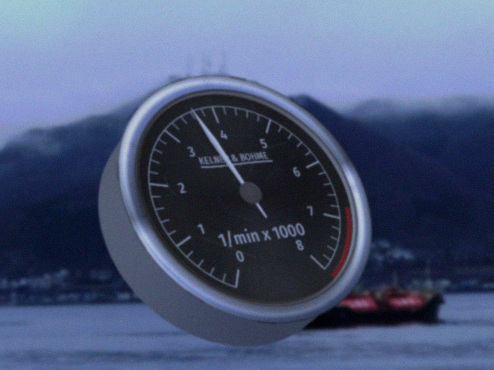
3600 rpm
